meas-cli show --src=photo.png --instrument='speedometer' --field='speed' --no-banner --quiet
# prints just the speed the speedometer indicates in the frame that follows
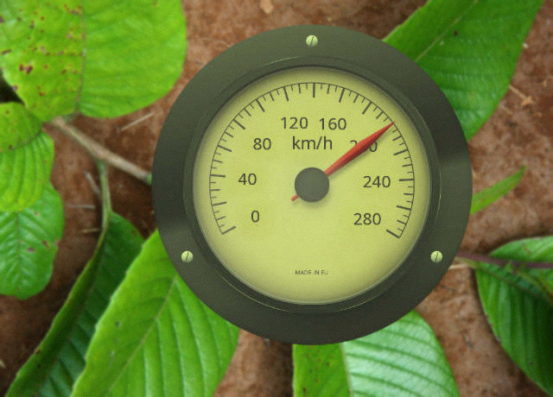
200 km/h
